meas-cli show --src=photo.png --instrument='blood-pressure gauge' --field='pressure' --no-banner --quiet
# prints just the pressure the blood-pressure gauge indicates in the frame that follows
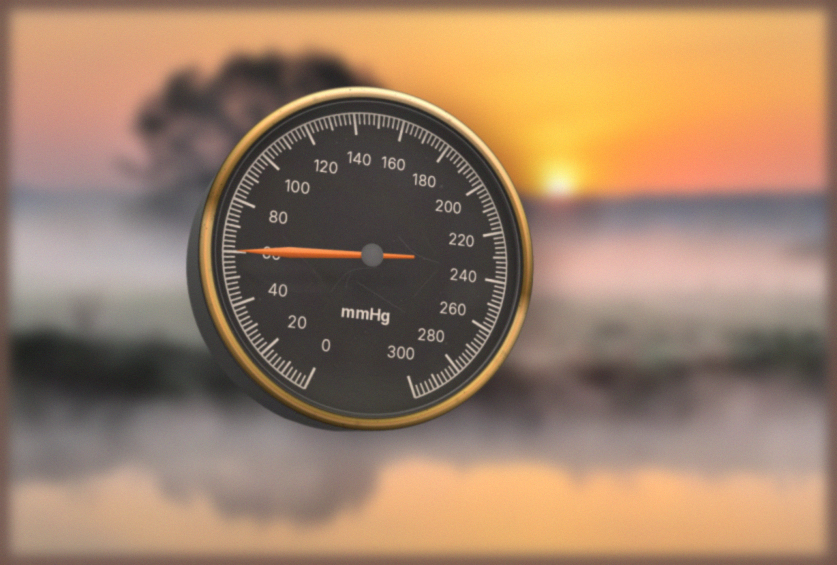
60 mmHg
